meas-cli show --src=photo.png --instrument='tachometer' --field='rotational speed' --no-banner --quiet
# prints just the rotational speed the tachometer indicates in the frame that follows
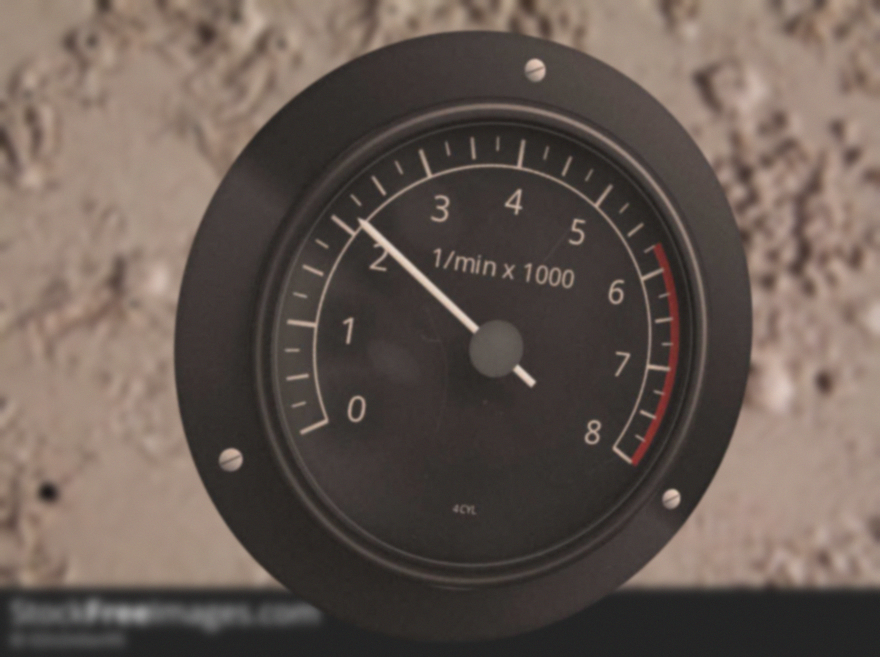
2125 rpm
